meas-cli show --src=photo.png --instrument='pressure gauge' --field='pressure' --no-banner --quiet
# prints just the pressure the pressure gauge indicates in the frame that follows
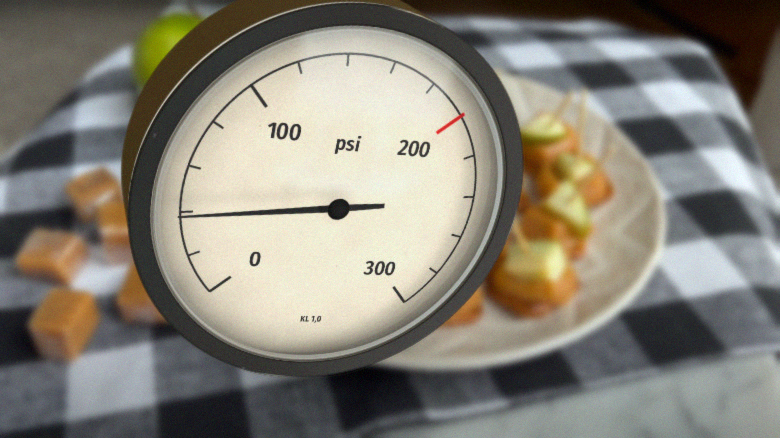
40 psi
